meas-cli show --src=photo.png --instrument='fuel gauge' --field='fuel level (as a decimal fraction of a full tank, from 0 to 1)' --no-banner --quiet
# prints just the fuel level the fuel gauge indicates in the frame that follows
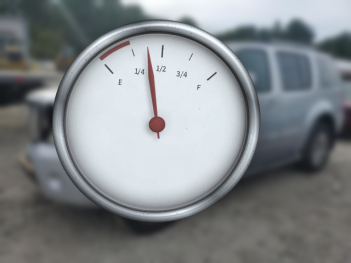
0.375
